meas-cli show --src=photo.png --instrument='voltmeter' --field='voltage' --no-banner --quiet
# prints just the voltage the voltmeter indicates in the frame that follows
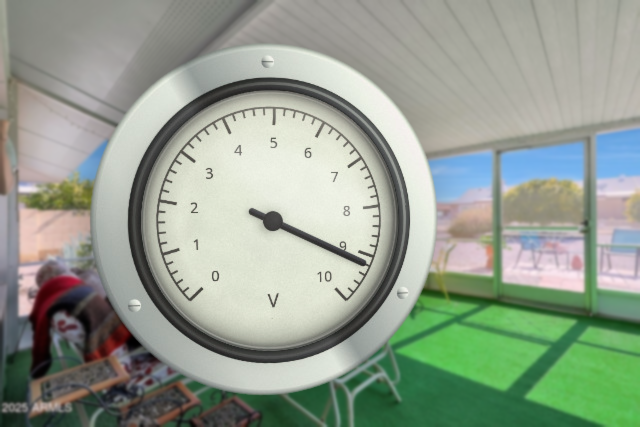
9.2 V
